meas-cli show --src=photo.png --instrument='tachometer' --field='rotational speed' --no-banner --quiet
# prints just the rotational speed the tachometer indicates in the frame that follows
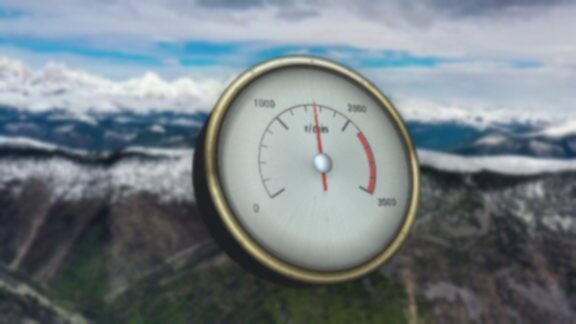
1500 rpm
